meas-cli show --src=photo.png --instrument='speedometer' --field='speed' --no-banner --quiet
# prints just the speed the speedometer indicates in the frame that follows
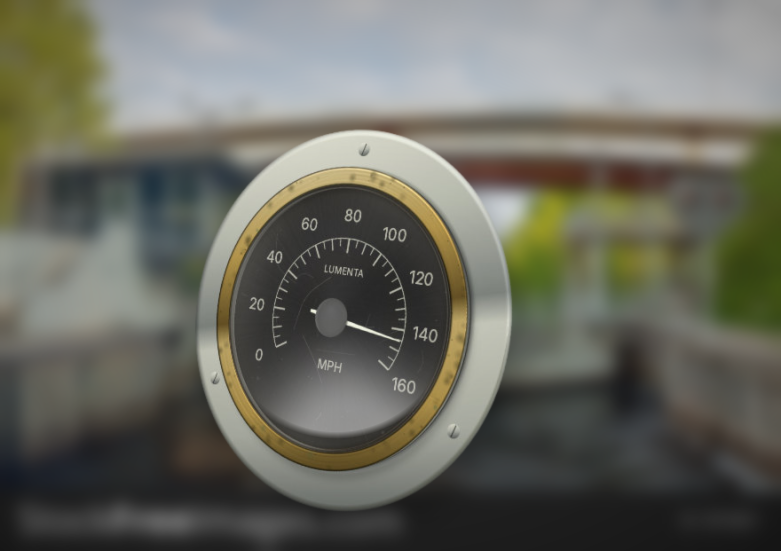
145 mph
